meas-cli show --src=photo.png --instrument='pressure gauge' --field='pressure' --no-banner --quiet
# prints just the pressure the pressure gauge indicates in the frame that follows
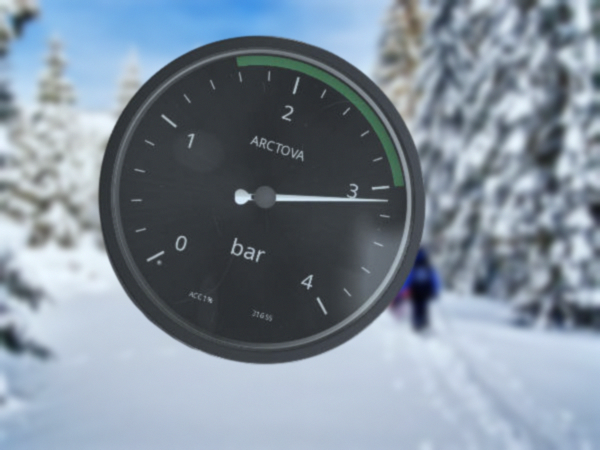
3.1 bar
